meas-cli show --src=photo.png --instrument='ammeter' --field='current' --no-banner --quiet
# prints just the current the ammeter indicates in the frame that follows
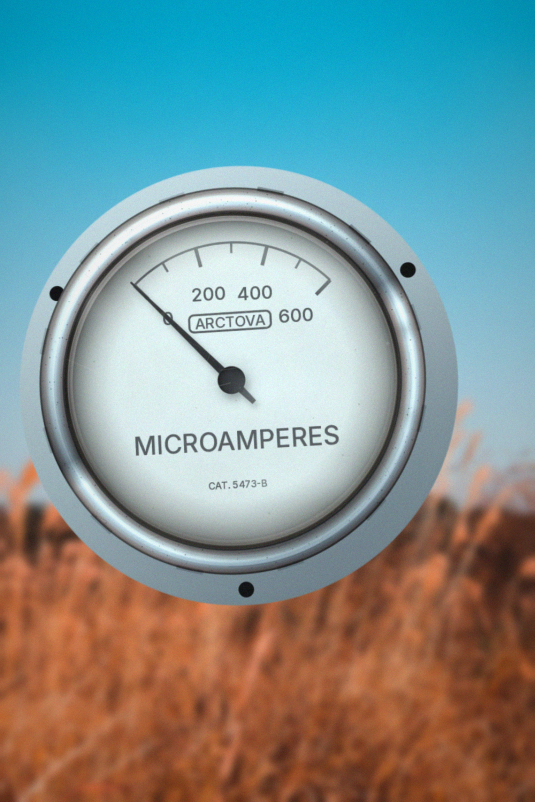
0 µA
